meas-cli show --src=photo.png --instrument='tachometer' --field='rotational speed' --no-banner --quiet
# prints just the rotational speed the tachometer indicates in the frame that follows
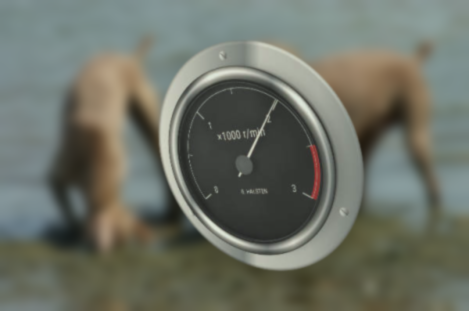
2000 rpm
